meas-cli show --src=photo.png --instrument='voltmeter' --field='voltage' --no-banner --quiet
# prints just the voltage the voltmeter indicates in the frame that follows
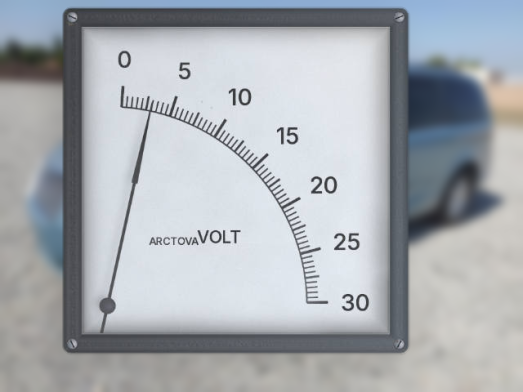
3 V
